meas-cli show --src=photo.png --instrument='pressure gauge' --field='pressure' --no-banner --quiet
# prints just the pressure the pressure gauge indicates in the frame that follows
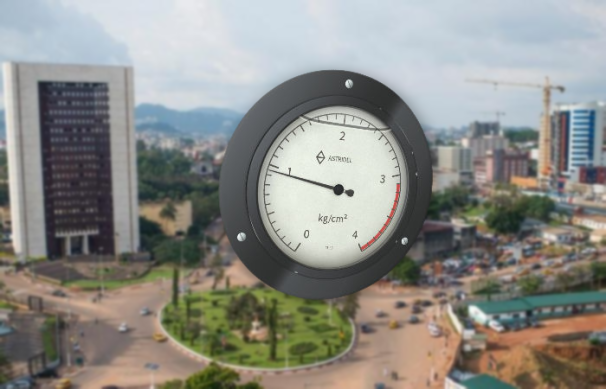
0.95 kg/cm²
